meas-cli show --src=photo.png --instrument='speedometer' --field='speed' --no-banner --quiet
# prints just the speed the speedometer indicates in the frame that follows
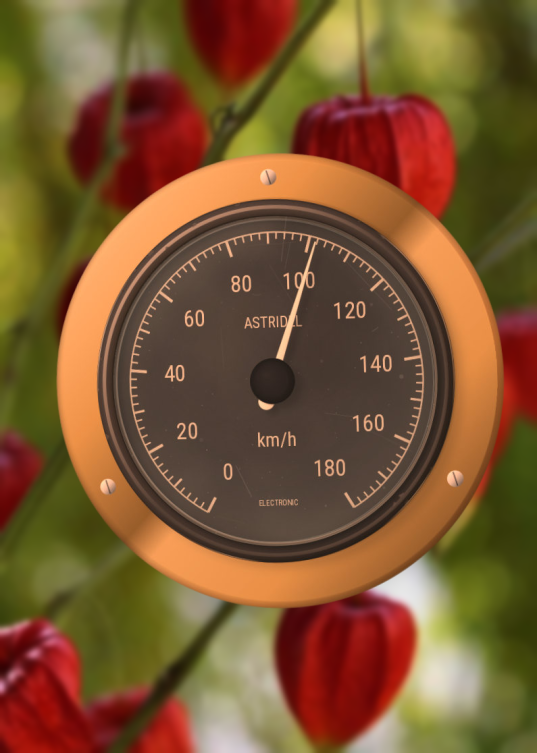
102 km/h
